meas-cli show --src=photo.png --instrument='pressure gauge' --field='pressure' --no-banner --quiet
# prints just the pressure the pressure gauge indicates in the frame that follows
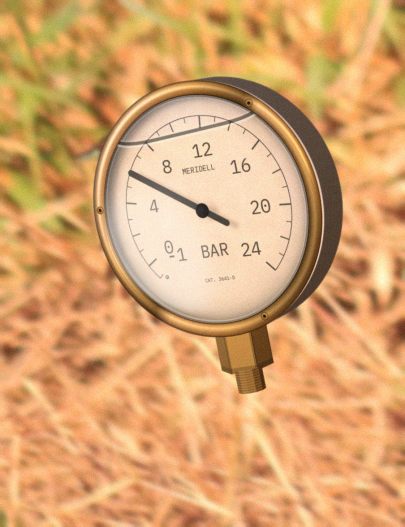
6 bar
